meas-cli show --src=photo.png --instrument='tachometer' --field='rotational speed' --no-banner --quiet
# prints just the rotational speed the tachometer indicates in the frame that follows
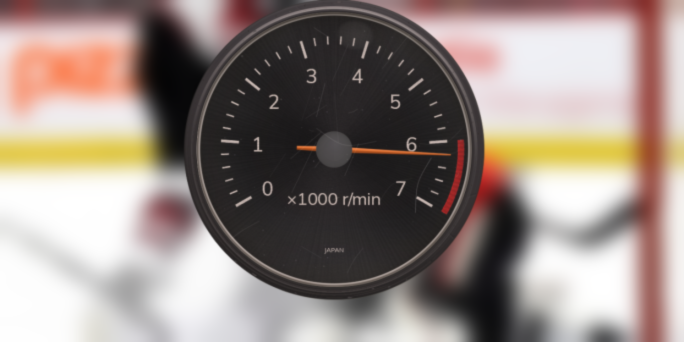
6200 rpm
